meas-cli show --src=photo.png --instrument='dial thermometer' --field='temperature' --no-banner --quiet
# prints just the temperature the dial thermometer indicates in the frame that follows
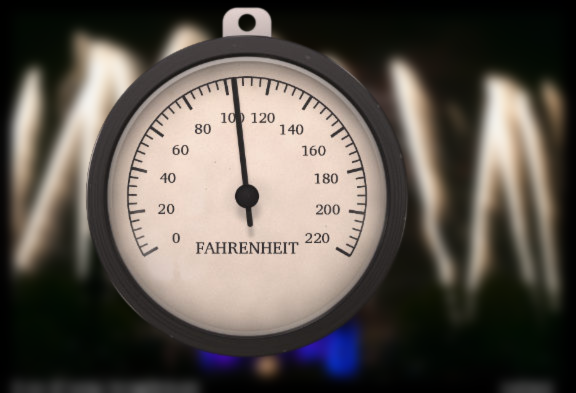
104 °F
